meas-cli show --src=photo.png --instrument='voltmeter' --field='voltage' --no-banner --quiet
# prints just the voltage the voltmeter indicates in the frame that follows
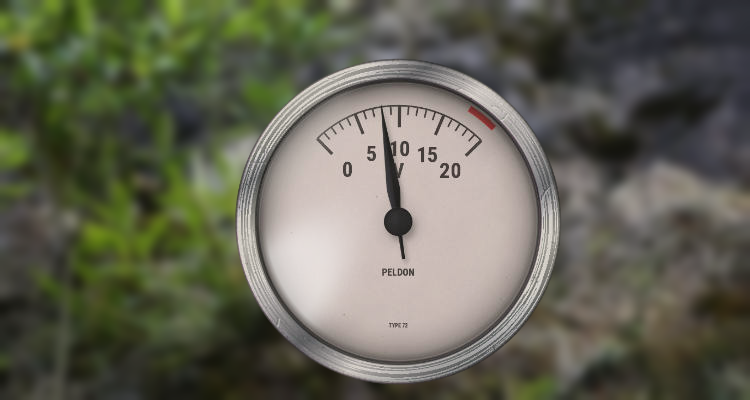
8 V
